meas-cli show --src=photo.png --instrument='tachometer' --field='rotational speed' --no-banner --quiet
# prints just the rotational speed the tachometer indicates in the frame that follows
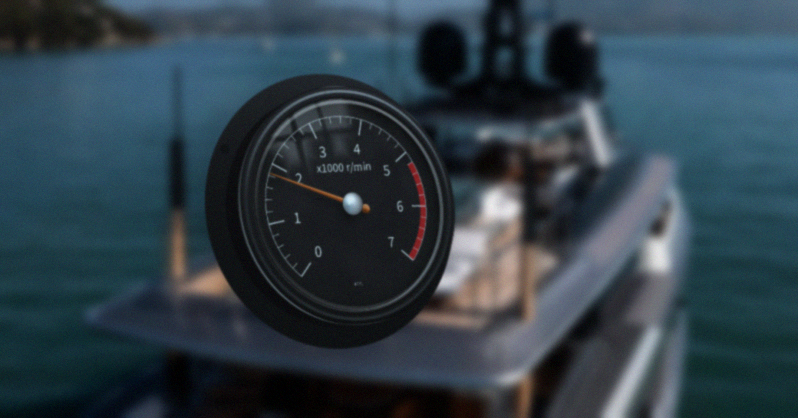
1800 rpm
